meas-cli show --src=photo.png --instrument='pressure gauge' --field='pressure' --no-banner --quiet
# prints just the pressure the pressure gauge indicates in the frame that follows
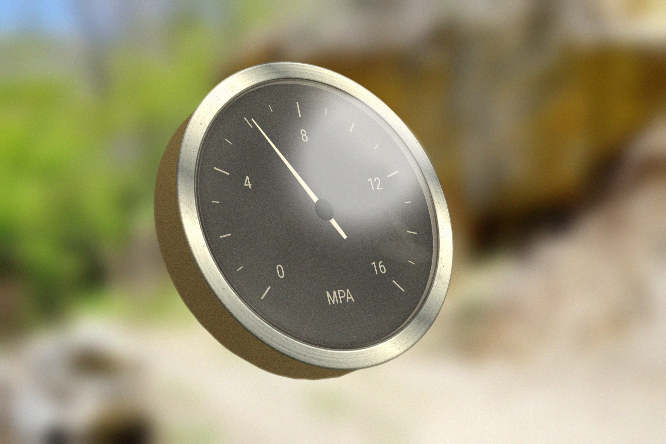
6 MPa
